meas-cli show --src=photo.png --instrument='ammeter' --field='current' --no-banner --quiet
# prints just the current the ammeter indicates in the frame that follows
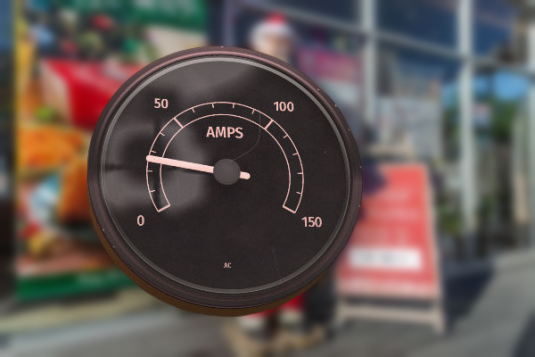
25 A
